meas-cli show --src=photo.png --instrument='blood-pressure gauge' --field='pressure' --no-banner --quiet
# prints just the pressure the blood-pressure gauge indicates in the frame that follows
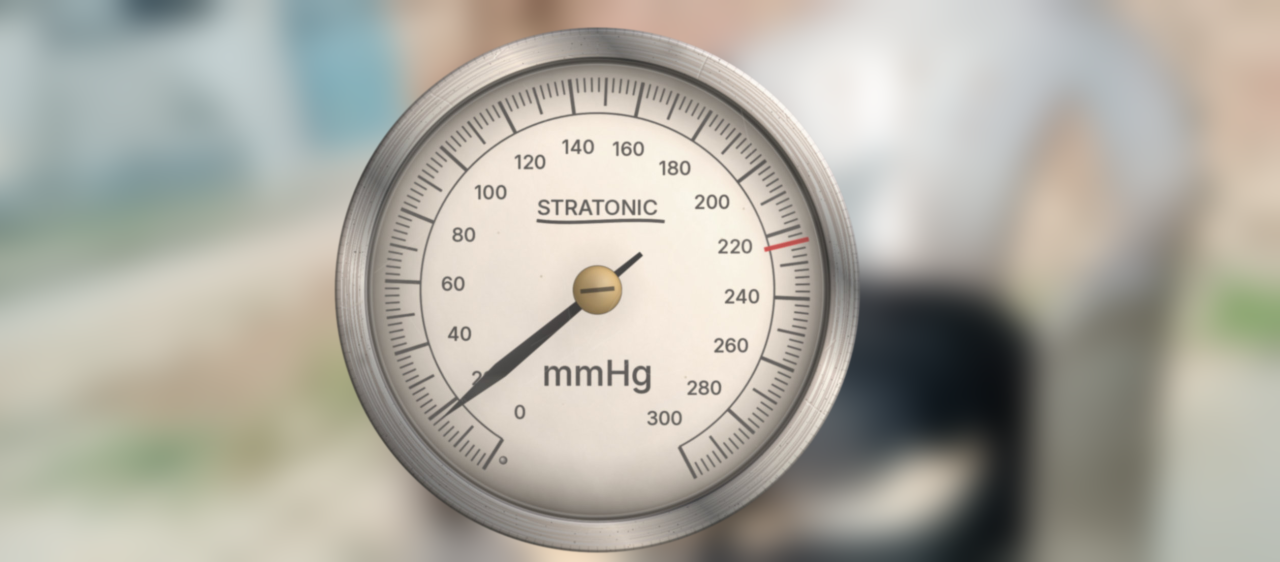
18 mmHg
